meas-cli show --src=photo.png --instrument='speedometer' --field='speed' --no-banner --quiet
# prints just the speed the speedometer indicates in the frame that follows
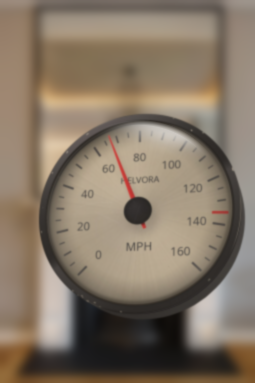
67.5 mph
